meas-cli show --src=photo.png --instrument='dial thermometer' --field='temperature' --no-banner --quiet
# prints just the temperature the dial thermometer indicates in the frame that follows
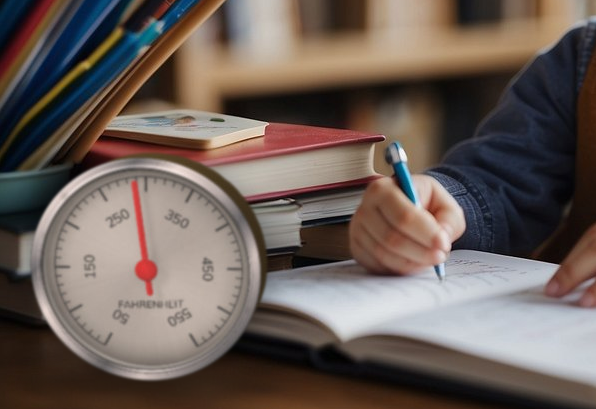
290 °F
